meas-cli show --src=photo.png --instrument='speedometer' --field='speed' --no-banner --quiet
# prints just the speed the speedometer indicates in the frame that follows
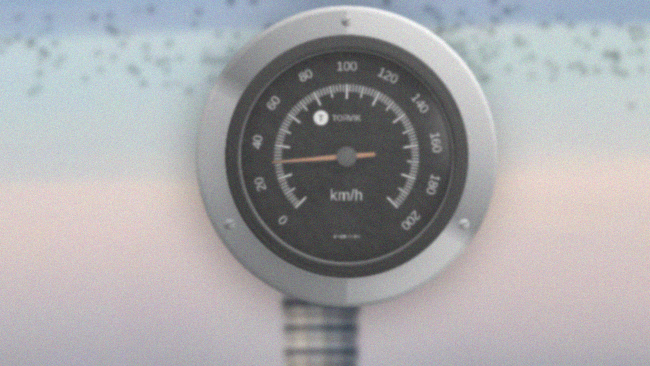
30 km/h
